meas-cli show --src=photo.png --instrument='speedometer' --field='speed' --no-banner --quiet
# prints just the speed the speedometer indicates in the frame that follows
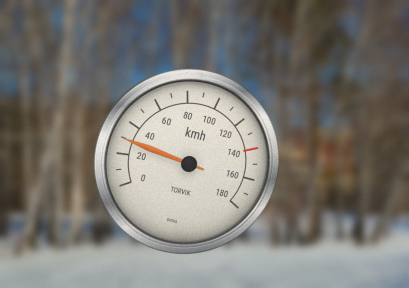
30 km/h
